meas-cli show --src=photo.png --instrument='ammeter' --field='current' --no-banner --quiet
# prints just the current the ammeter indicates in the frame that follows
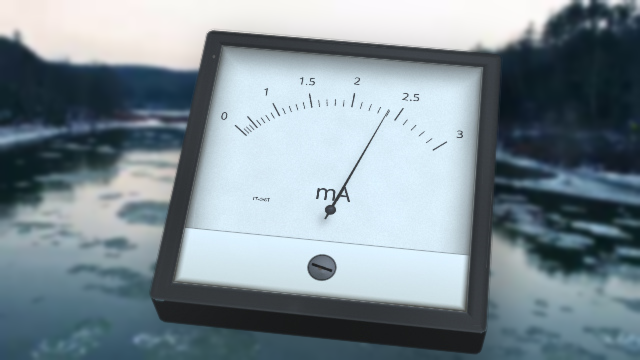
2.4 mA
